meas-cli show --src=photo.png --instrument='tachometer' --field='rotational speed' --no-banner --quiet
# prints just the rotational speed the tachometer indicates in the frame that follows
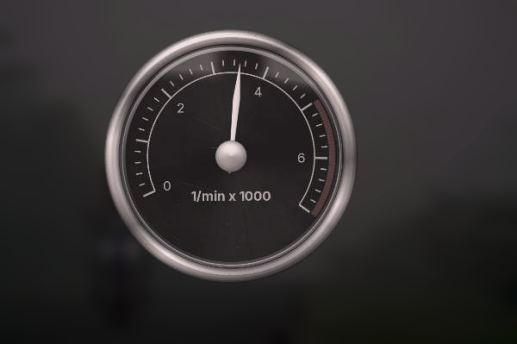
3500 rpm
